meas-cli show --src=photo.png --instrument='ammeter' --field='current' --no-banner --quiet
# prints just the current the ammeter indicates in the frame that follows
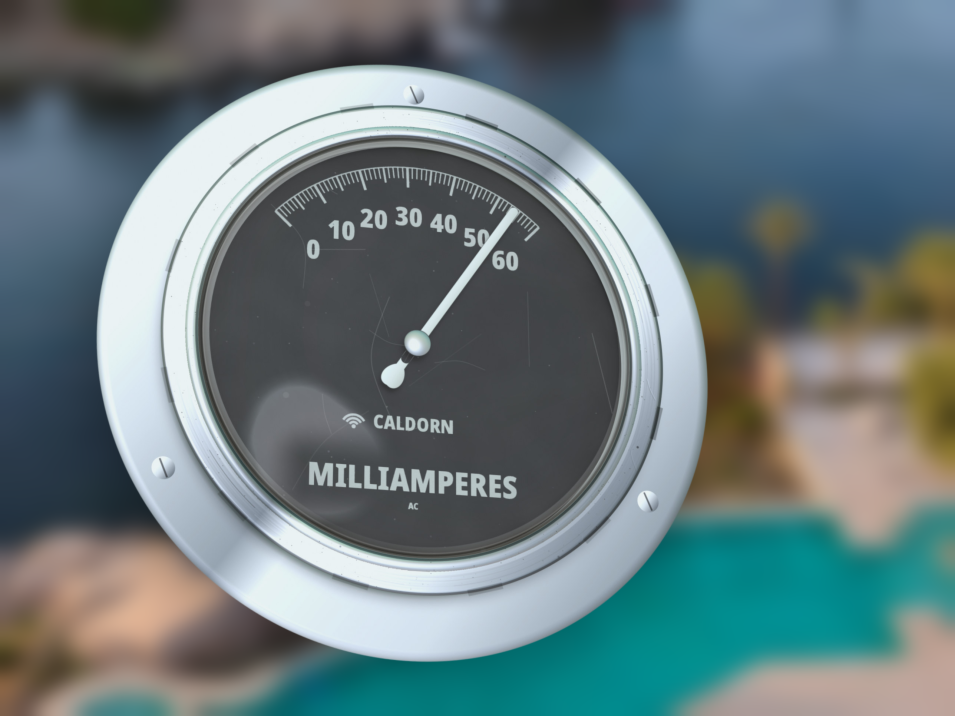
54 mA
